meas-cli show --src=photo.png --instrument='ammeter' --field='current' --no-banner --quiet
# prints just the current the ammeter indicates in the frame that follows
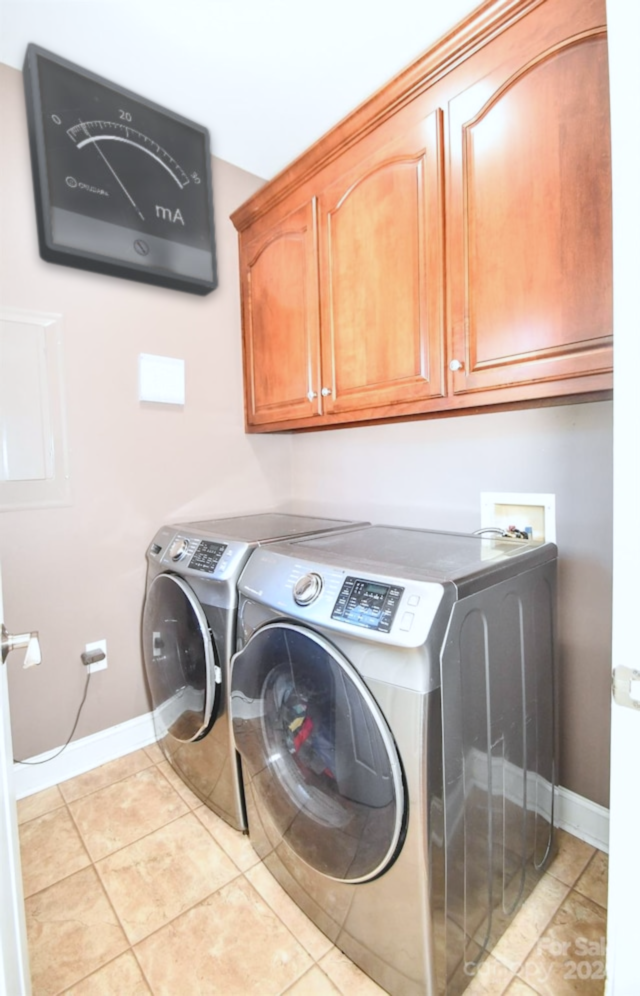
10 mA
